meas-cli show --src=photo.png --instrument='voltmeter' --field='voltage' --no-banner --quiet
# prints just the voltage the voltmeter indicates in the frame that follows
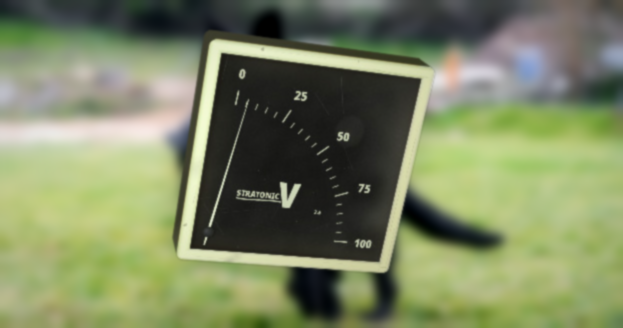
5 V
